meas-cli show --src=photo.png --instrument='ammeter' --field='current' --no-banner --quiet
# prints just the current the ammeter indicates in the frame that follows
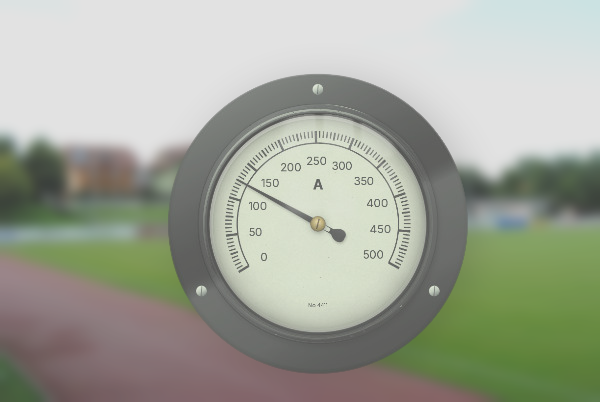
125 A
